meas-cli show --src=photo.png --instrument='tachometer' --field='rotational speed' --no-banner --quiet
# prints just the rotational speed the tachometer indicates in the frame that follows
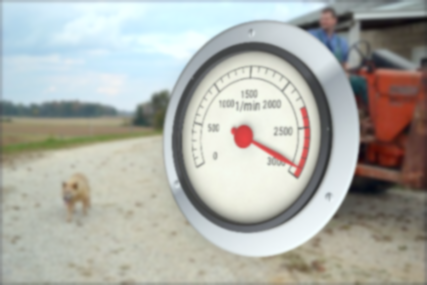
2900 rpm
